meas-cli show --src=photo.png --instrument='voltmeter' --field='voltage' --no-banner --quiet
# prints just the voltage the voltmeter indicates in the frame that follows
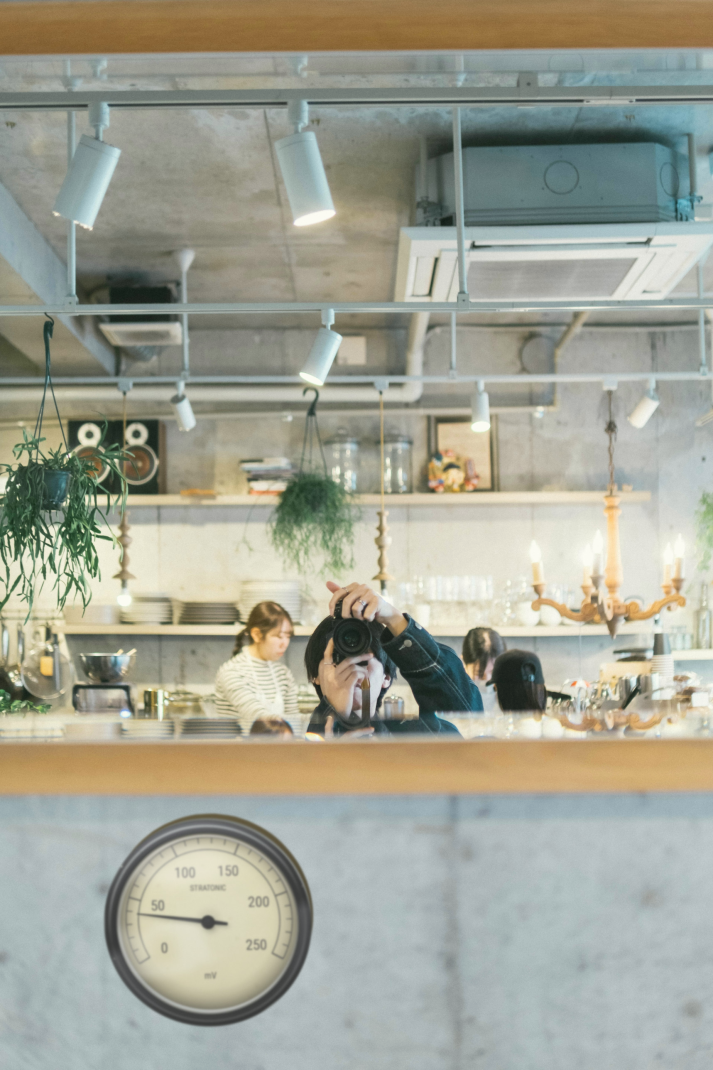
40 mV
